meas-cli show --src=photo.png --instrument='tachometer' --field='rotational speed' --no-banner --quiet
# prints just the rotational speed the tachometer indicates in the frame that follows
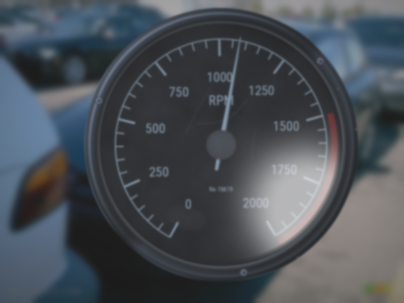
1075 rpm
